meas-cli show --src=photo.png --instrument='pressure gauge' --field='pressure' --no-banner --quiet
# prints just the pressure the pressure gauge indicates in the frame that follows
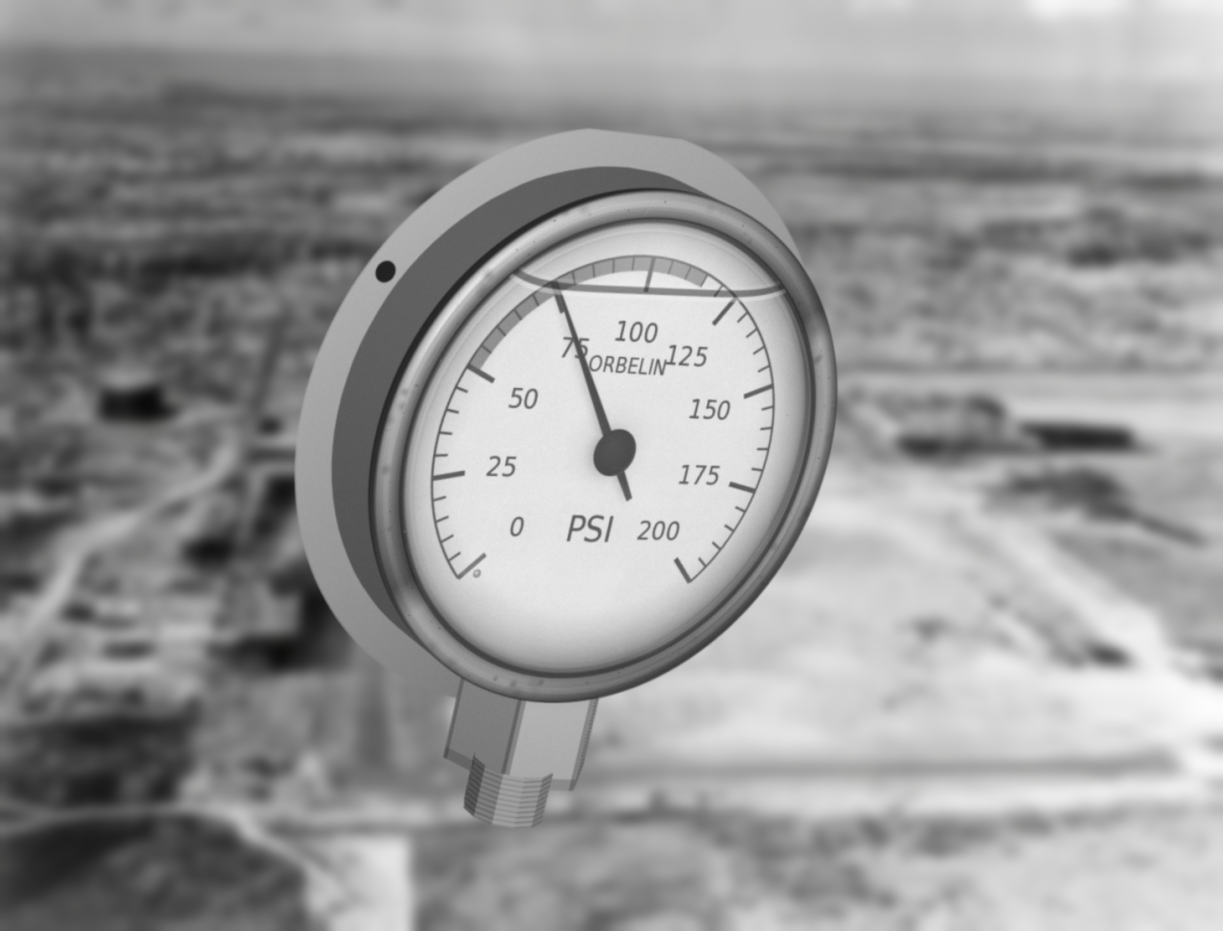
75 psi
